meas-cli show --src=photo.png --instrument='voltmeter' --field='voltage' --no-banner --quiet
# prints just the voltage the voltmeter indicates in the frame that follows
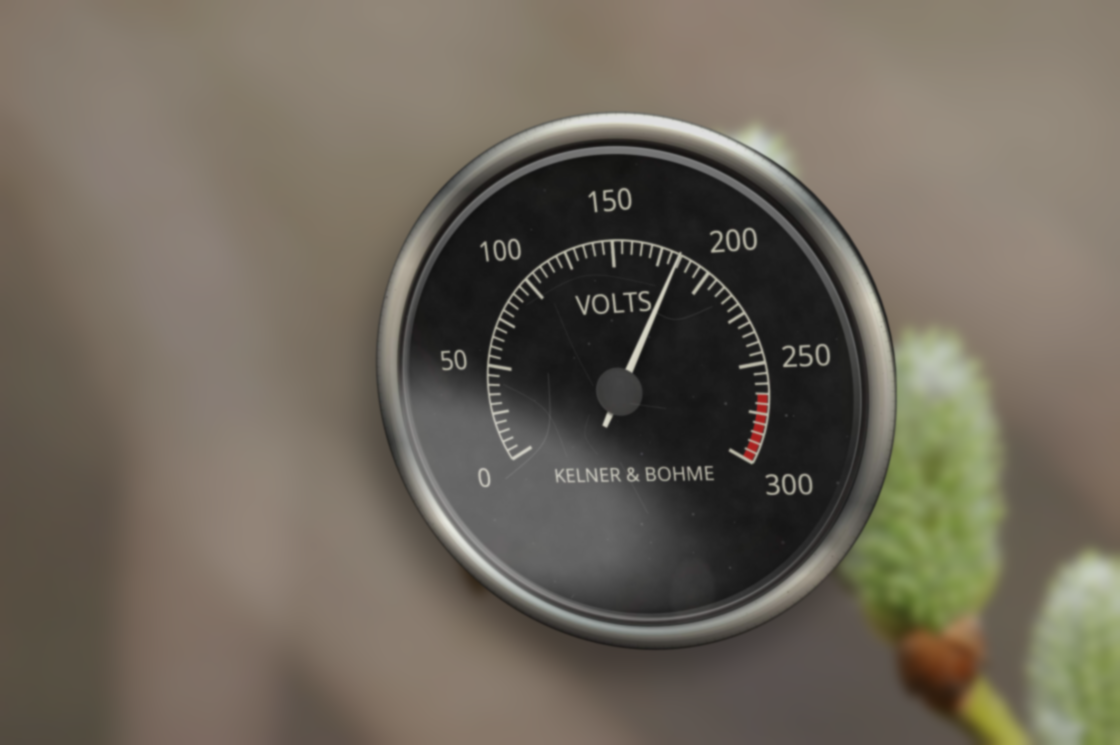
185 V
